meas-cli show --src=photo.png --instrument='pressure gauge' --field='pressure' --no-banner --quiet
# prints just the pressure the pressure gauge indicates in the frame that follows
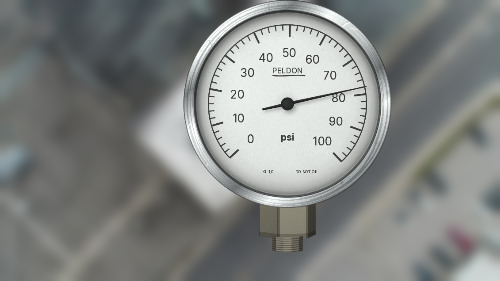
78 psi
